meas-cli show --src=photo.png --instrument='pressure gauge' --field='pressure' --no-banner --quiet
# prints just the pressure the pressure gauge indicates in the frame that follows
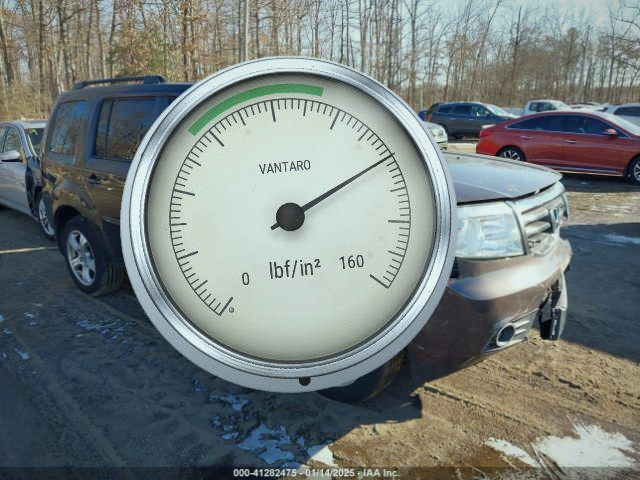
120 psi
